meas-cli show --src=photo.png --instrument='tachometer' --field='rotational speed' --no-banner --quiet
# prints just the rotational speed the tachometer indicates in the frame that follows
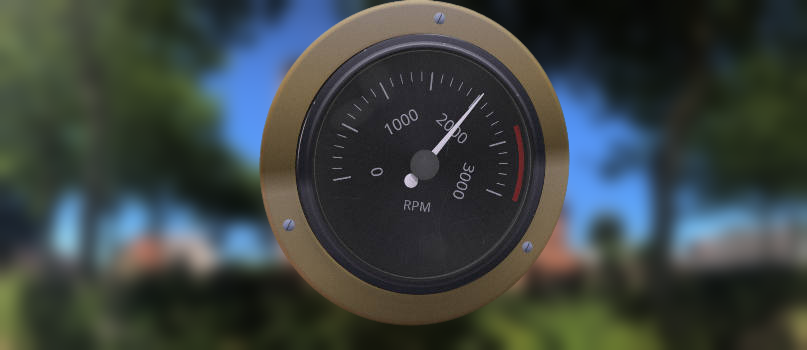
2000 rpm
